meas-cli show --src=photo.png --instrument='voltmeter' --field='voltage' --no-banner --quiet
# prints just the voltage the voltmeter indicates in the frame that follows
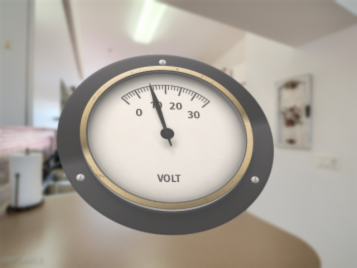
10 V
